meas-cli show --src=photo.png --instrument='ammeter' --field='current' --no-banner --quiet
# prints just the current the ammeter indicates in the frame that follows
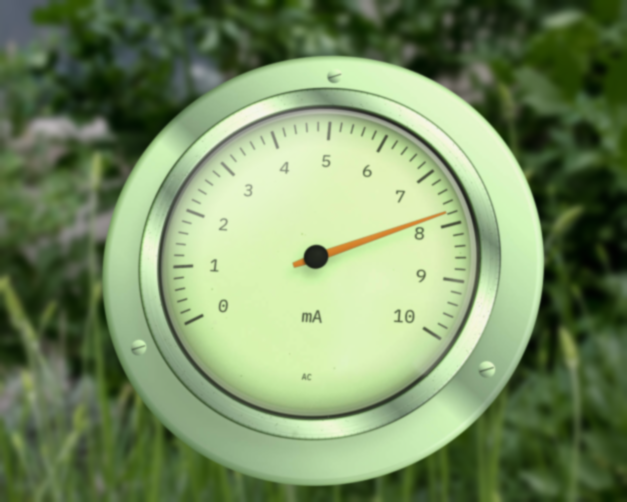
7.8 mA
